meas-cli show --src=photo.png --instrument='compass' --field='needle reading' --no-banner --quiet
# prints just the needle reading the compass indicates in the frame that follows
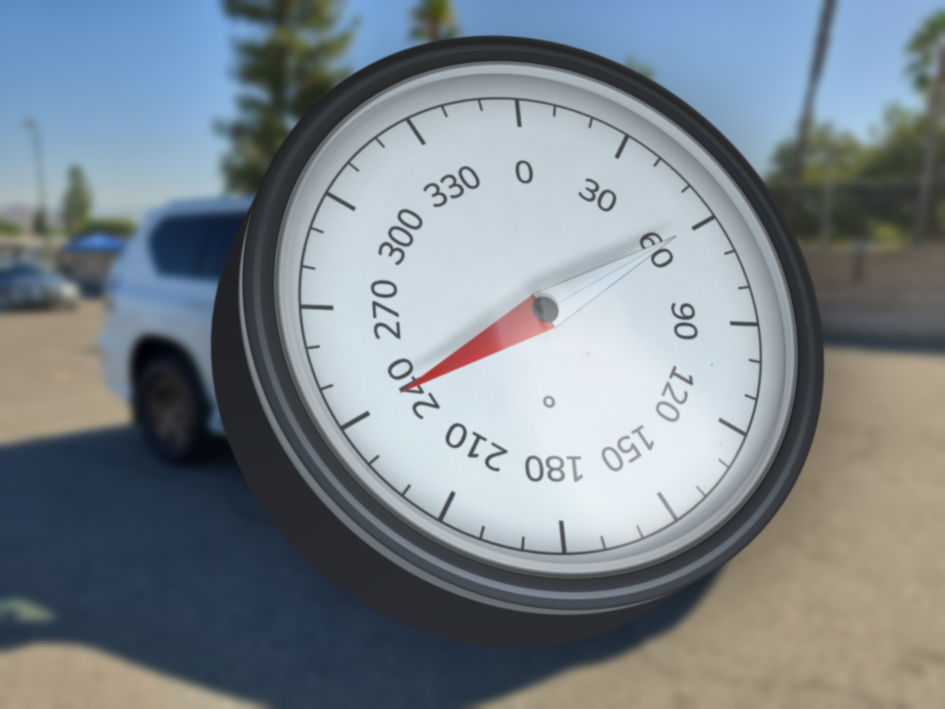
240 °
